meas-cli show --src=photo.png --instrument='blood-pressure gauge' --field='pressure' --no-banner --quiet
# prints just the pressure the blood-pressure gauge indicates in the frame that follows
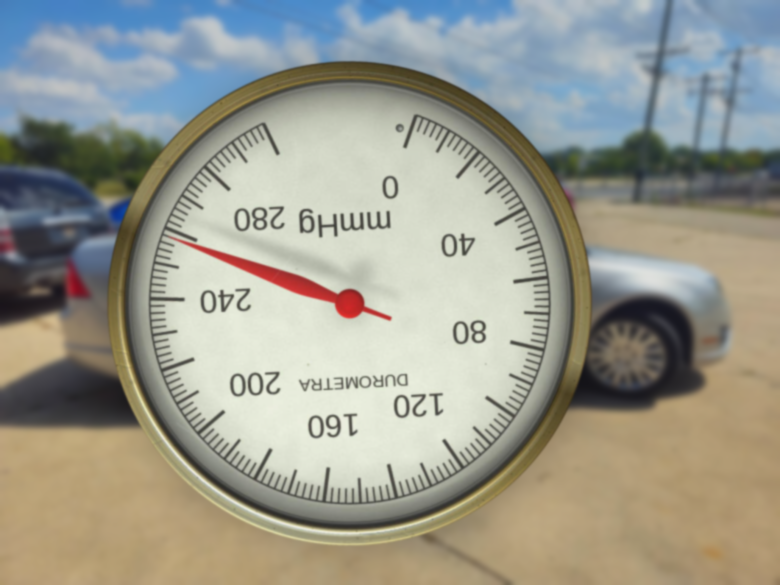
258 mmHg
